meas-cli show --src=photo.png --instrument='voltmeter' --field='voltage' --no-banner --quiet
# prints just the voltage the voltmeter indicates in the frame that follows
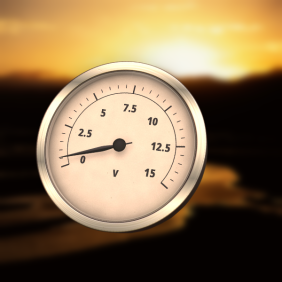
0.5 V
